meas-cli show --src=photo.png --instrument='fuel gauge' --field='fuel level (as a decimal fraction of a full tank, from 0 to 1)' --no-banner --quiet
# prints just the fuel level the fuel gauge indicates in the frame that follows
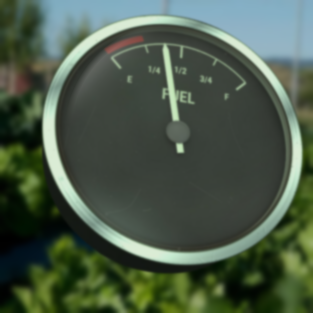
0.375
